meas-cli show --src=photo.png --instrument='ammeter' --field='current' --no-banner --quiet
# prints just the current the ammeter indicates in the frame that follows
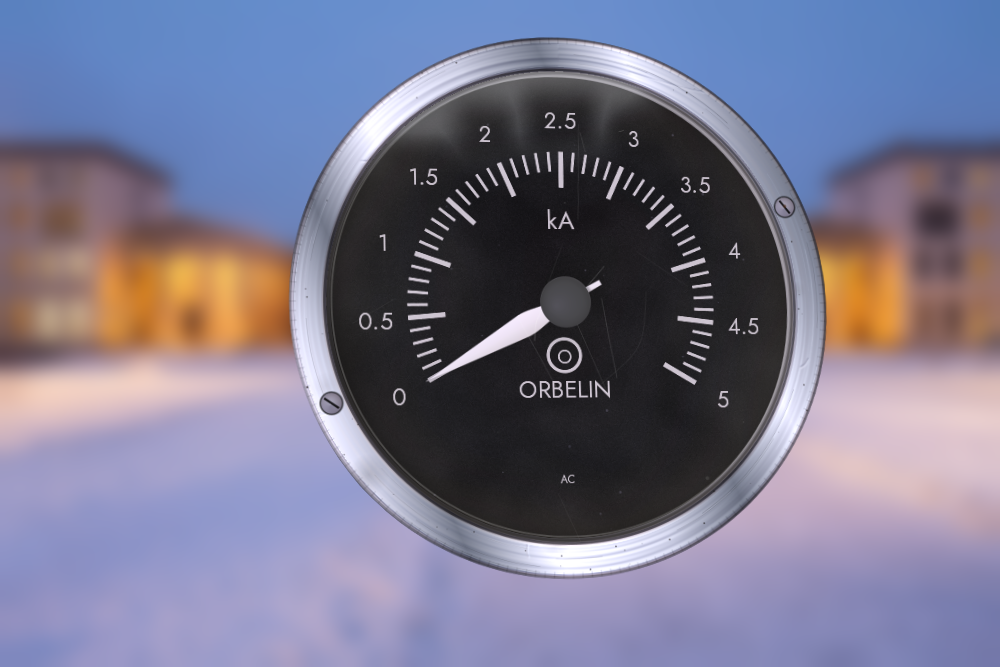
0 kA
